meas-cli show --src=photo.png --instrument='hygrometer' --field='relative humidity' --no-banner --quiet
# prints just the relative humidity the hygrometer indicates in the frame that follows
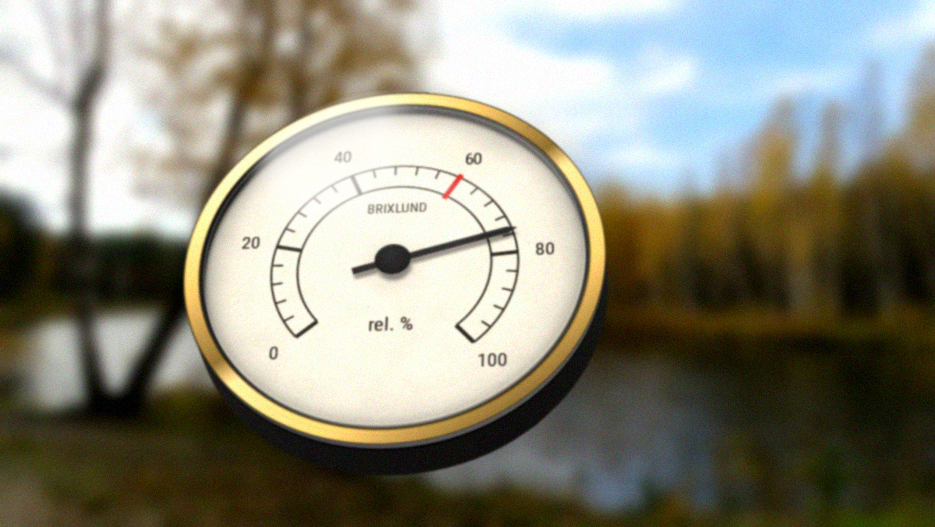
76 %
